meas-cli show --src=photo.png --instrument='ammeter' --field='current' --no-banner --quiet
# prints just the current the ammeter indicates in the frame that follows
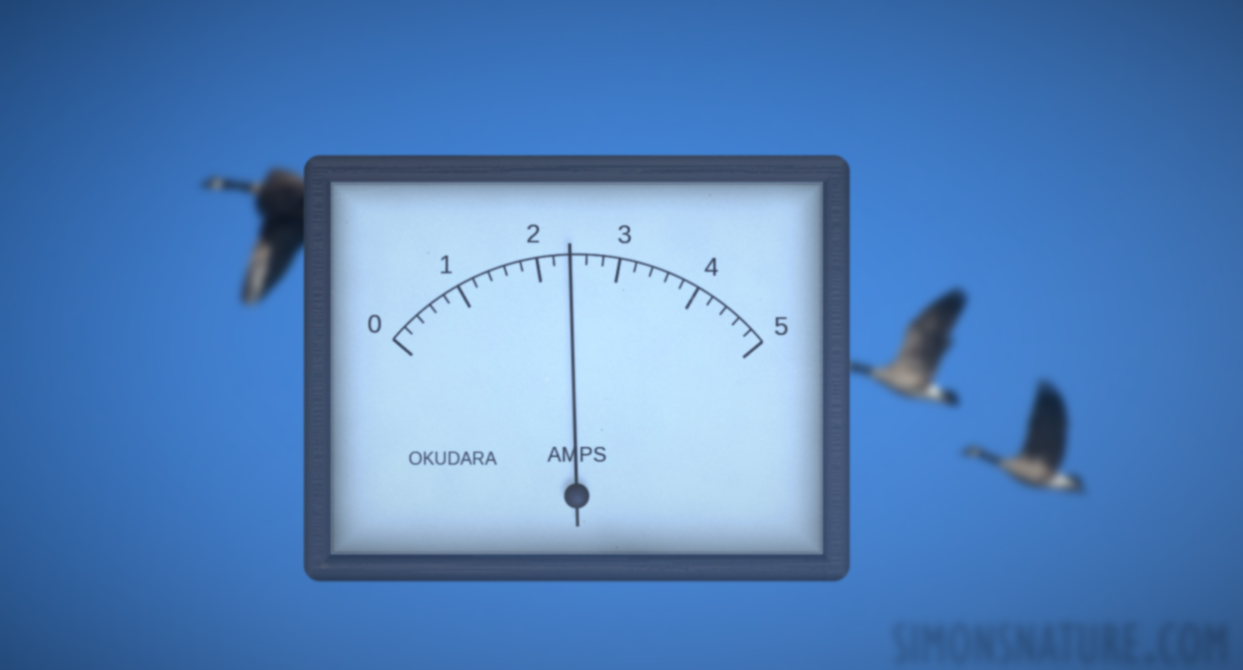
2.4 A
